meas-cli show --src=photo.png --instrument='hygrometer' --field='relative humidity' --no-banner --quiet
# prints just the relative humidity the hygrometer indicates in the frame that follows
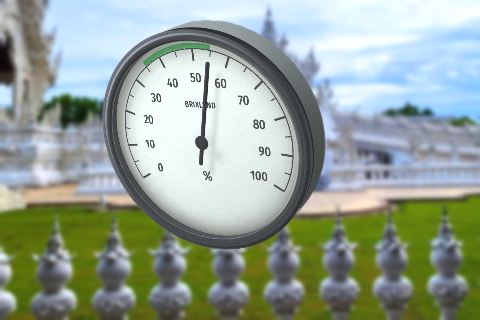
55 %
